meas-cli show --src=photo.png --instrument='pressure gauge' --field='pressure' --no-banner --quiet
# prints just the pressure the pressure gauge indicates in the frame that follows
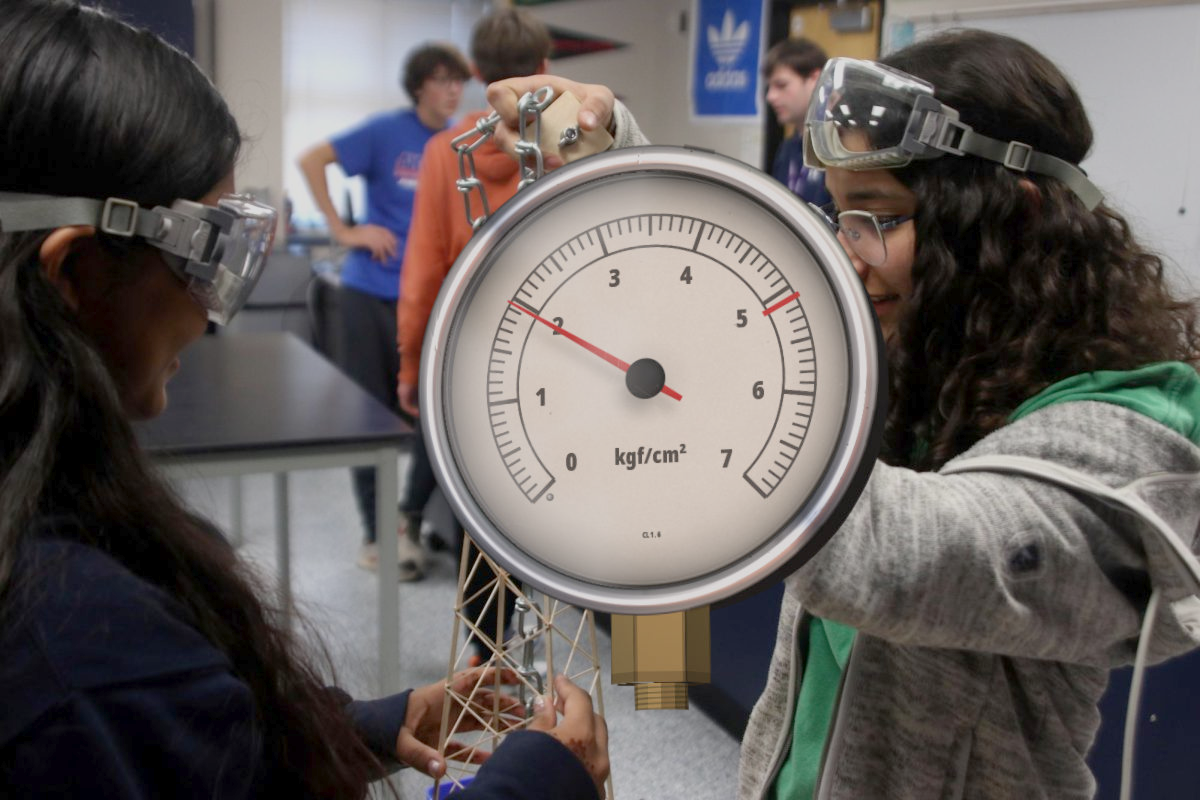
1.95 kg/cm²
